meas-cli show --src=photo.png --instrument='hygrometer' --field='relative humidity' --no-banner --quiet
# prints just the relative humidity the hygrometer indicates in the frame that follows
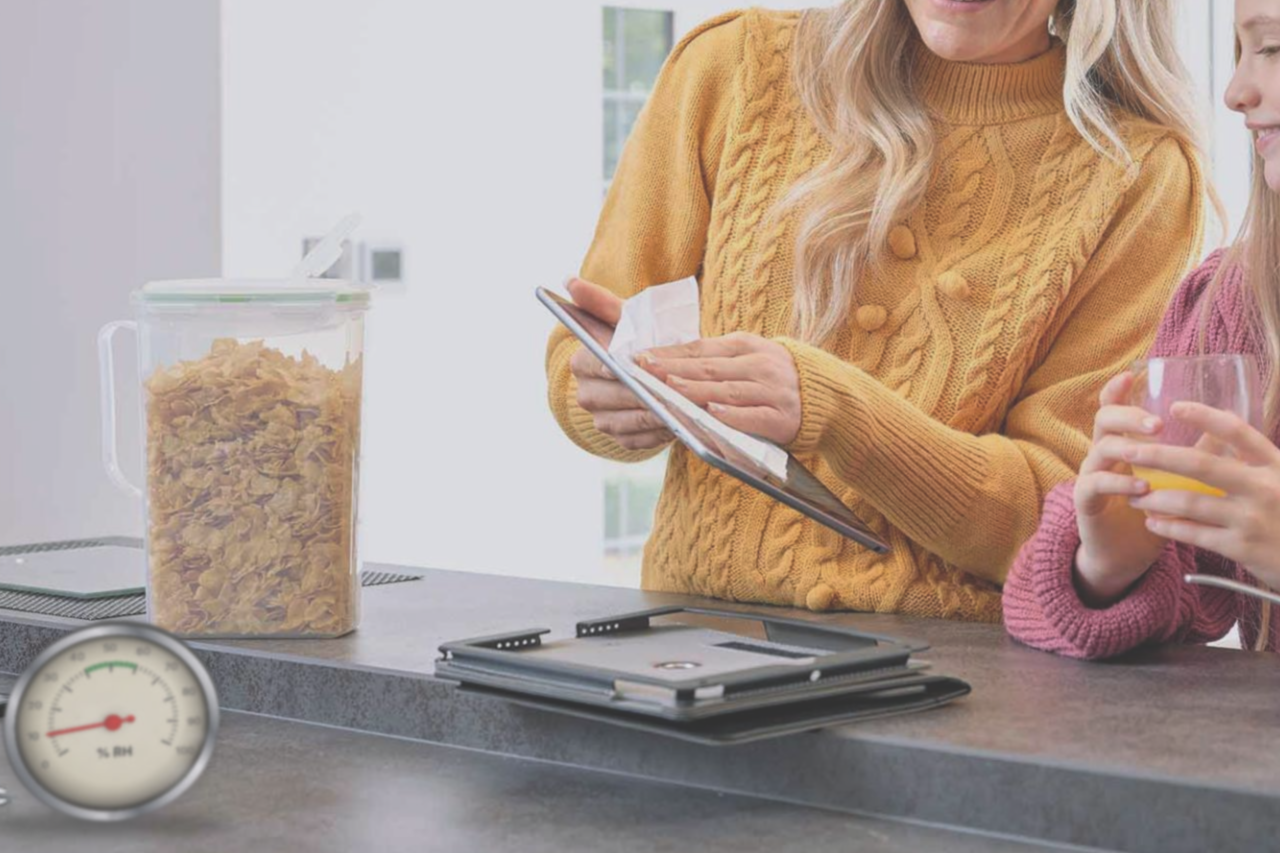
10 %
